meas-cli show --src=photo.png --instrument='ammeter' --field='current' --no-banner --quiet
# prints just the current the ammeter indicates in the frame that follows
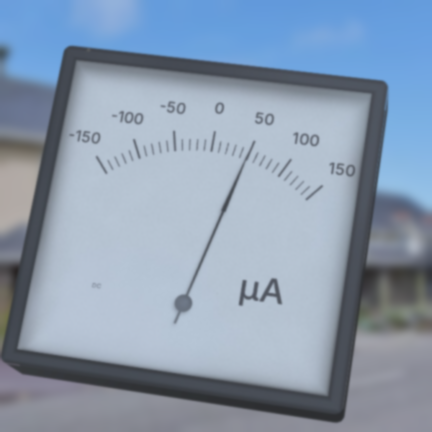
50 µA
